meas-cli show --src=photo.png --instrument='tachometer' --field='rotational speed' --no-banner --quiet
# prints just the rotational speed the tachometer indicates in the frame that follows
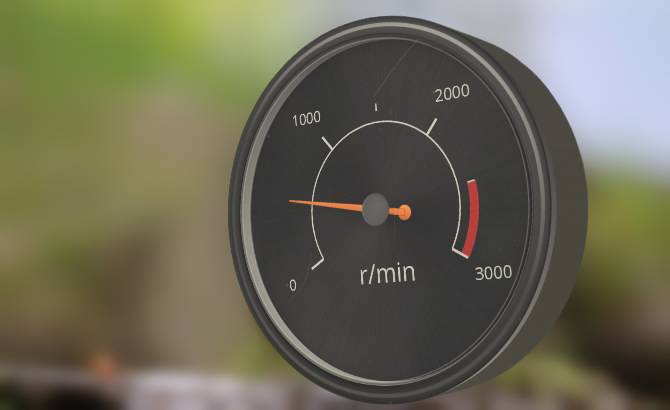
500 rpm
